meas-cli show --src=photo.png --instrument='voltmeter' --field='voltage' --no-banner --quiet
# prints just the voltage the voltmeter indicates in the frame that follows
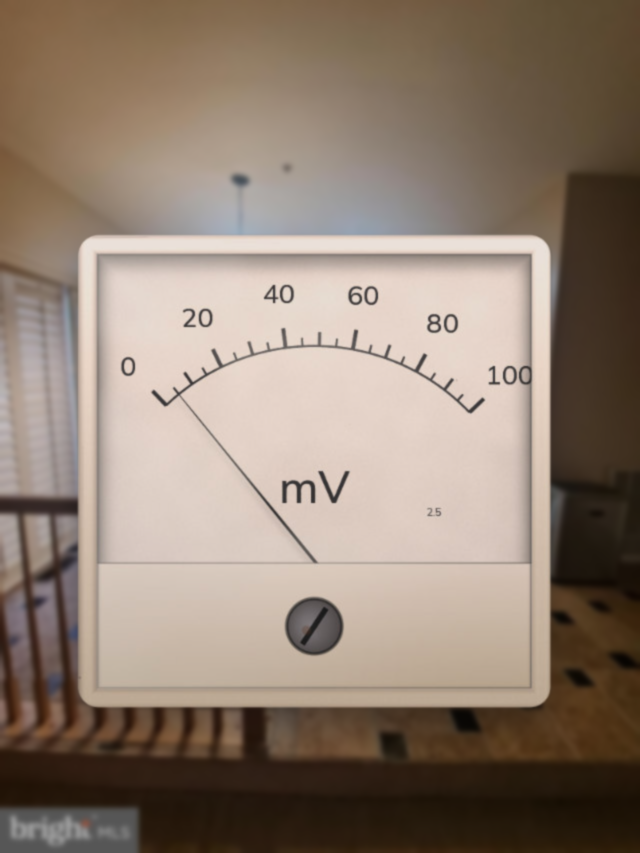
5 mV
